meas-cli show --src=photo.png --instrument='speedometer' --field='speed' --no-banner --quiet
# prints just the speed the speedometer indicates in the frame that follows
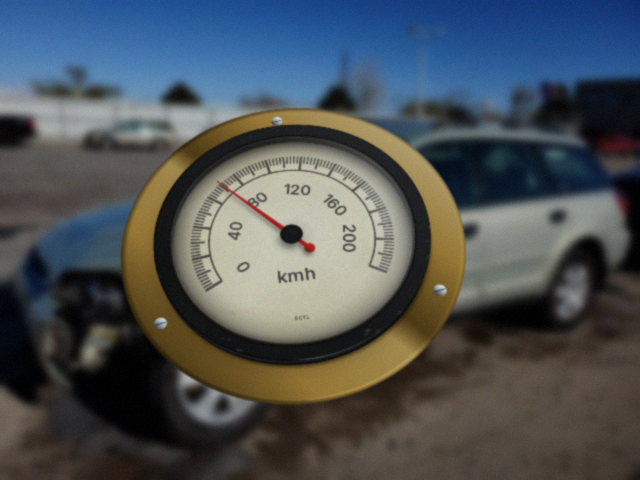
70 km/h
